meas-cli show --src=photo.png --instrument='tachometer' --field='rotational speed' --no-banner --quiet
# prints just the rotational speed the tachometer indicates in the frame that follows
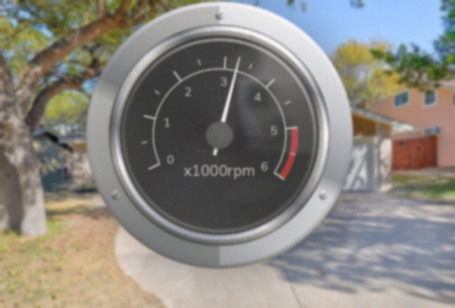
3250 rpm
